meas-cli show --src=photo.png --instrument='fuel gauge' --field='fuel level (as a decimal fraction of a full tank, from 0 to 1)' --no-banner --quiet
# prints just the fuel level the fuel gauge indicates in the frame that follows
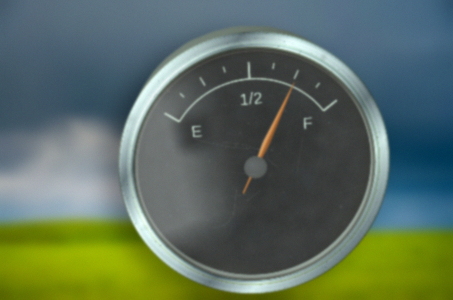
0.75
